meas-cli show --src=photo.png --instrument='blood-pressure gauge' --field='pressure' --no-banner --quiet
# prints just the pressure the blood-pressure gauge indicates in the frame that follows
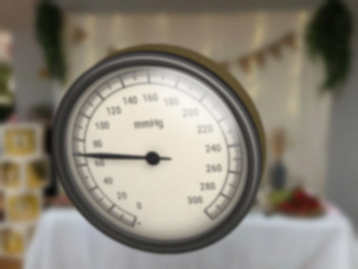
70 mmHg
